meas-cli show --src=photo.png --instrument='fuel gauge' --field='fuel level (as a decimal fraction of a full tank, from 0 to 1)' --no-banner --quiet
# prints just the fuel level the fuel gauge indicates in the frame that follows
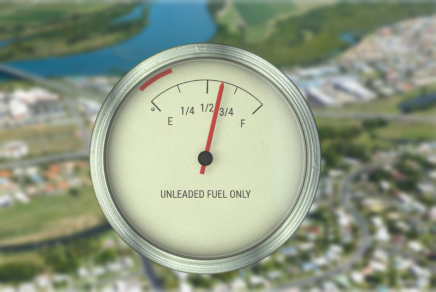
0.625
